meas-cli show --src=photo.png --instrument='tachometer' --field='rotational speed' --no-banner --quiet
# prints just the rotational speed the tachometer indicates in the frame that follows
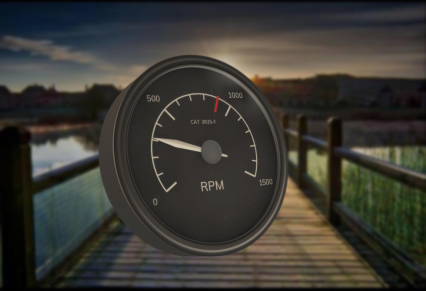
300 rpm
